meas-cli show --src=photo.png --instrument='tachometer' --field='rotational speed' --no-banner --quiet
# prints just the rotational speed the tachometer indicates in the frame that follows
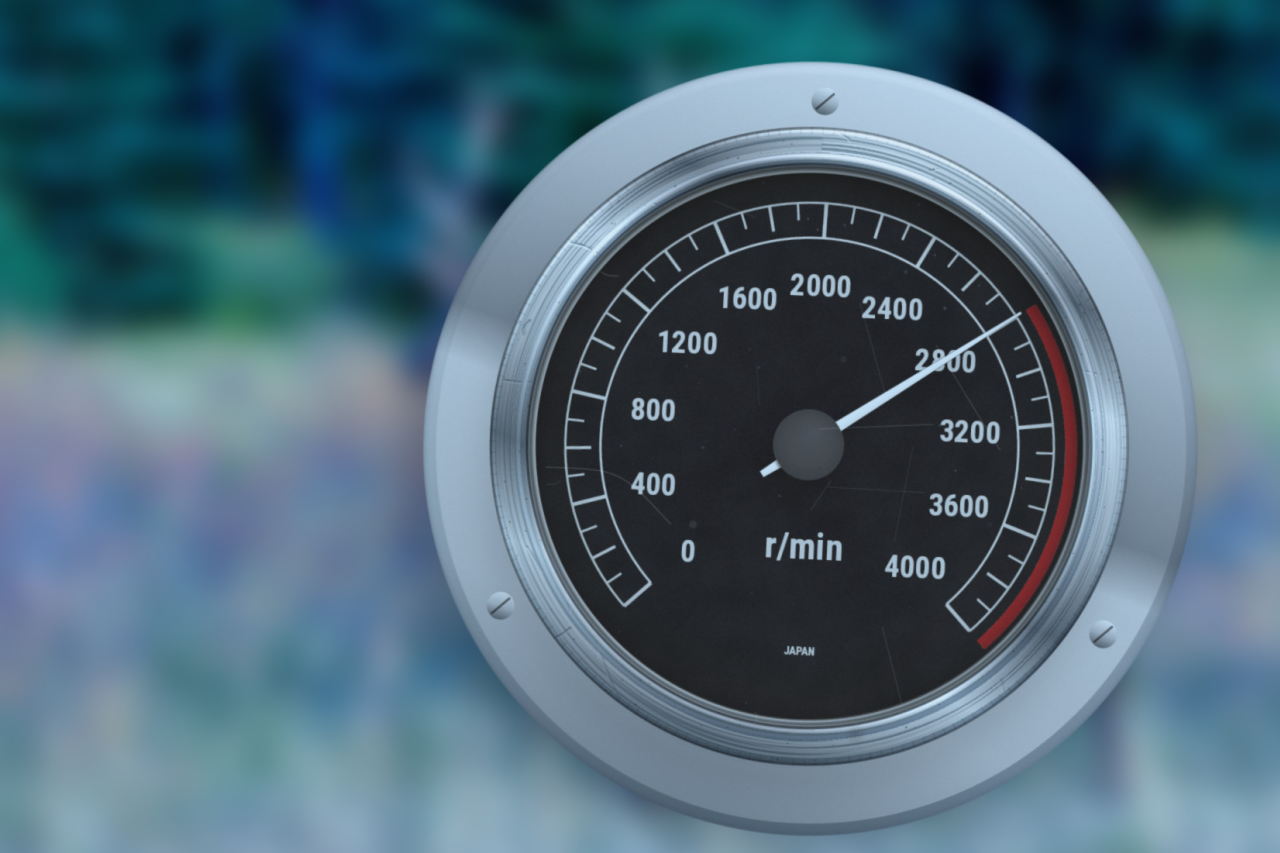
2800 rpm
